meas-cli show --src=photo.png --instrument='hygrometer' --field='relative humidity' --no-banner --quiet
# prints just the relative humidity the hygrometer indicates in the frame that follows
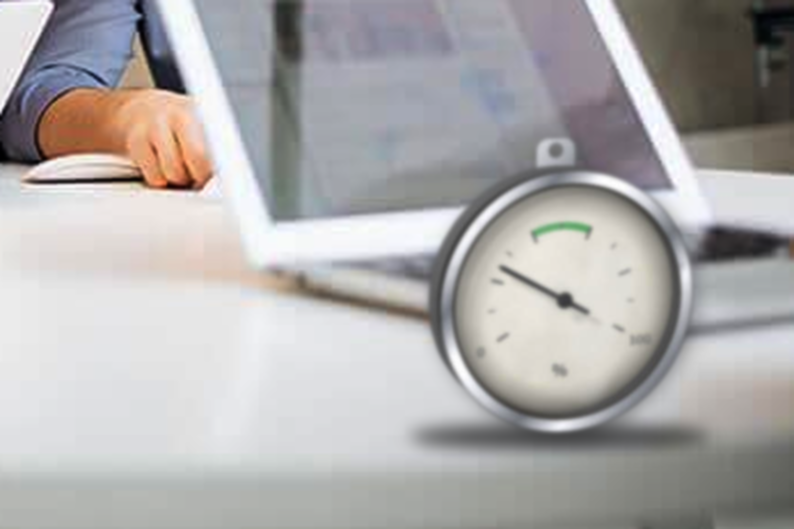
25 %
